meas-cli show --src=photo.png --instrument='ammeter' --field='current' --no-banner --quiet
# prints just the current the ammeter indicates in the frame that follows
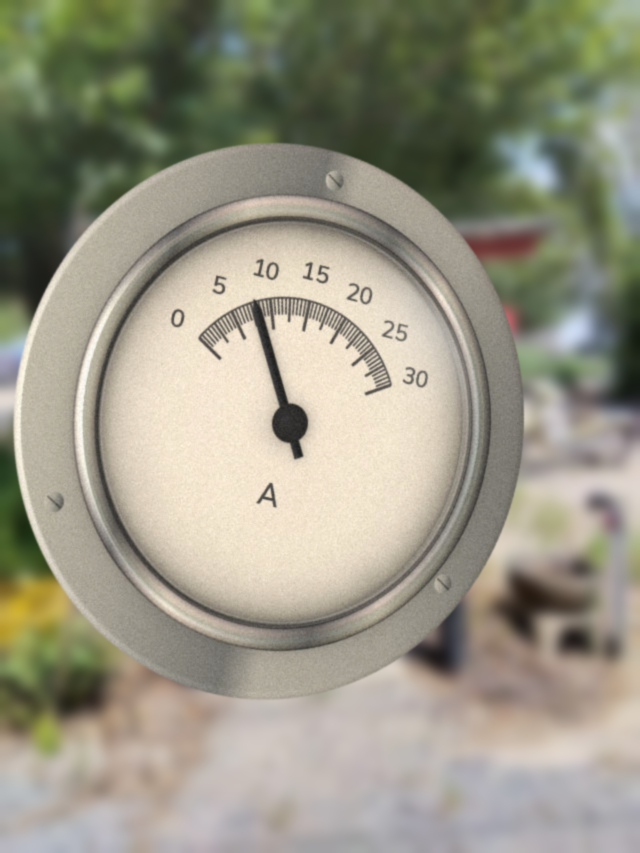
7.5 A
